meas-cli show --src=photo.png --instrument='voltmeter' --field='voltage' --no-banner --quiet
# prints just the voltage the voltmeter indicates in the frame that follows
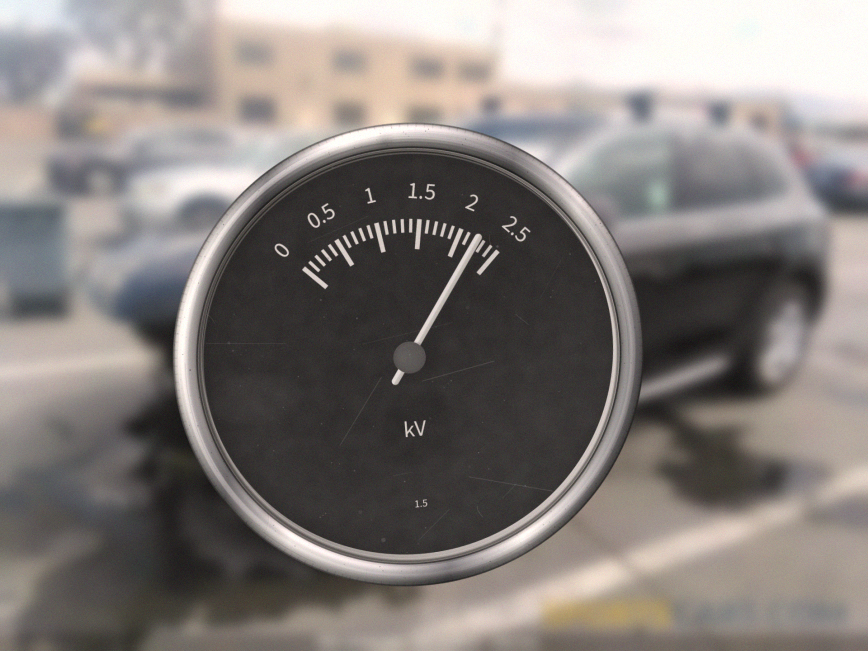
2.2 kV
